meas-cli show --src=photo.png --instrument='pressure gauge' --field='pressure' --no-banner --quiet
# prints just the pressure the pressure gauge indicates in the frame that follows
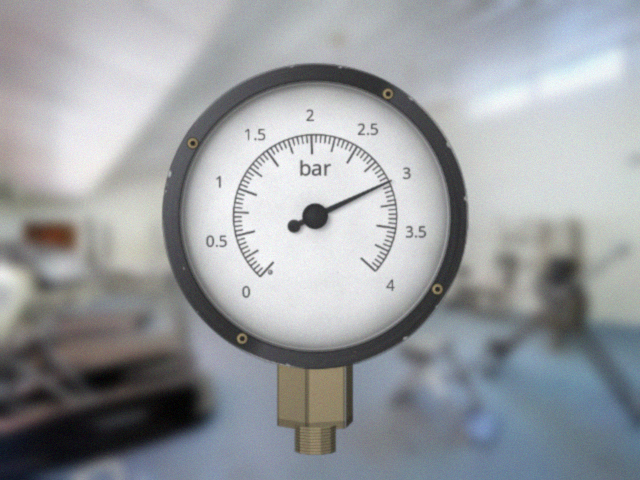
3 bar
